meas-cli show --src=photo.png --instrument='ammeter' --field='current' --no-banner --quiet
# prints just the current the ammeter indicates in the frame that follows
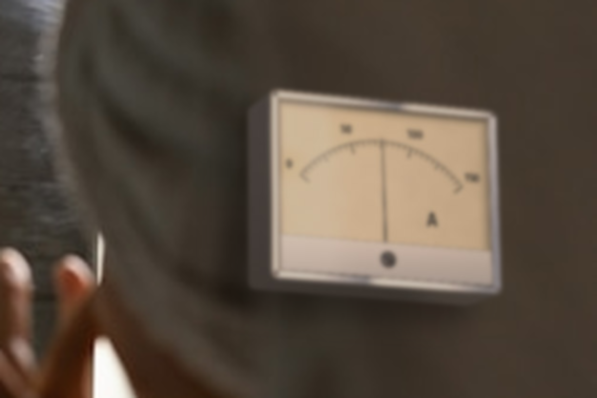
75 A
